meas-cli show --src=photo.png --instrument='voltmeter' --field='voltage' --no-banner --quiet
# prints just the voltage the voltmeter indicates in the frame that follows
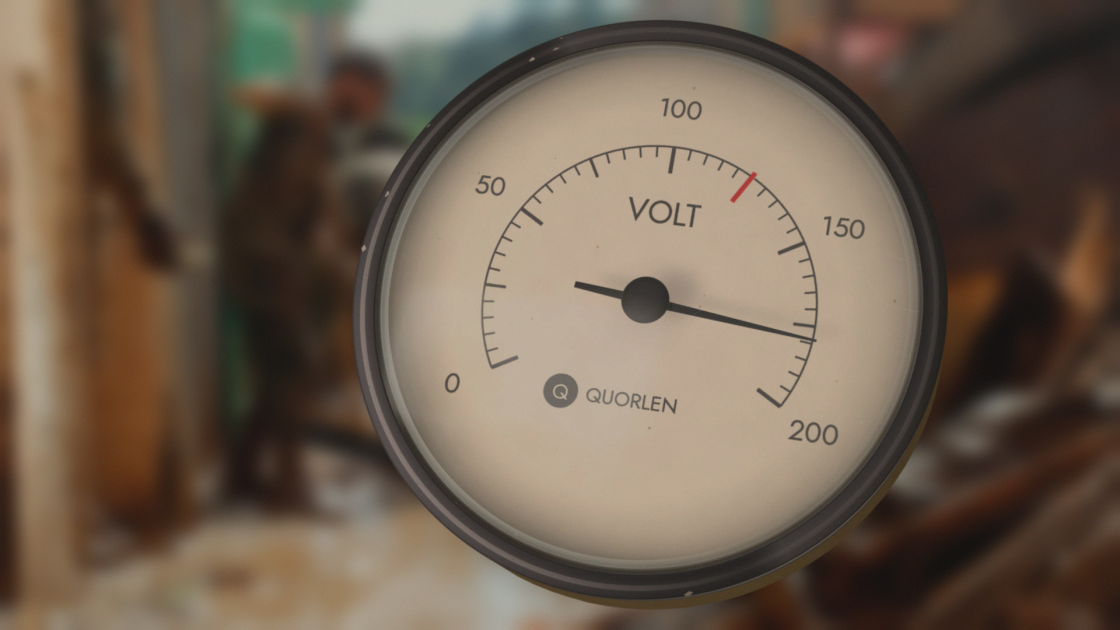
180 V
